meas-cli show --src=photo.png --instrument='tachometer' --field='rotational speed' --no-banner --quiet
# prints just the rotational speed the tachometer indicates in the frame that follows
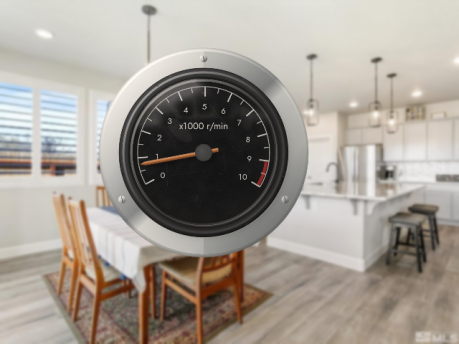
750 rpm
